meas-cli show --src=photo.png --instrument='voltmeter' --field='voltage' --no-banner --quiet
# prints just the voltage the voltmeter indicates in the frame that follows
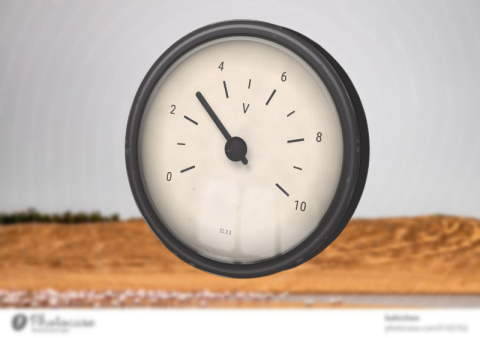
3 V
